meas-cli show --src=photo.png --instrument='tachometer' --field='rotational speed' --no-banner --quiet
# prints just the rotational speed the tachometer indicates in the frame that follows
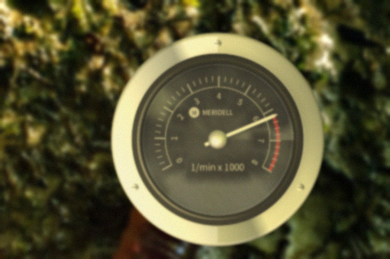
6200 rpm
